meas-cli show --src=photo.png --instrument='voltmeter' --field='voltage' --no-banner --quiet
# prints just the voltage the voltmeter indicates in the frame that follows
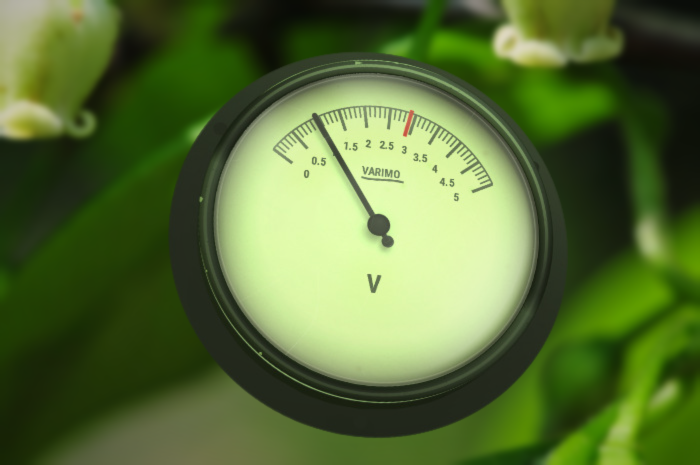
1 V
